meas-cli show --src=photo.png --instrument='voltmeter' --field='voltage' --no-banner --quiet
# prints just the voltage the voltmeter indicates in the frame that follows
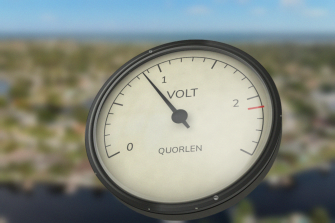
0.85 V
